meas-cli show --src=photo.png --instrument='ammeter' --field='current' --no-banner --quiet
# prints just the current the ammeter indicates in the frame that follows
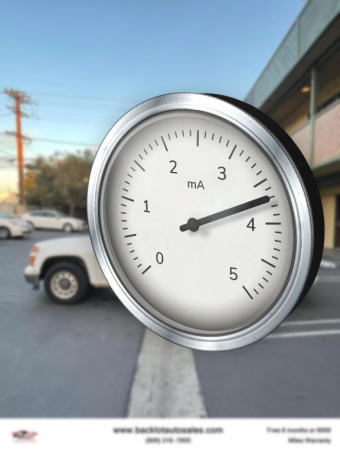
3.7 mA
